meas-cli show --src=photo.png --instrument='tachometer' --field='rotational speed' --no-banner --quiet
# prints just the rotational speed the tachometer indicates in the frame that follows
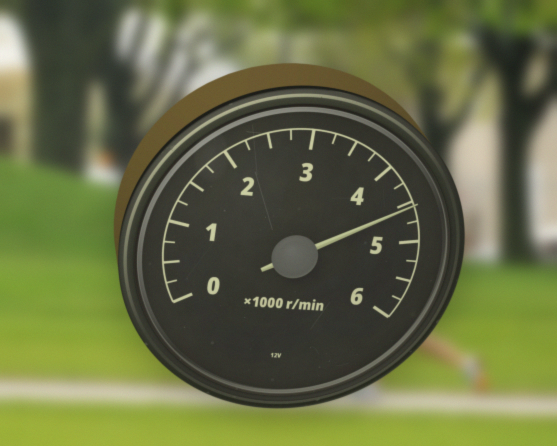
4500 rpm
